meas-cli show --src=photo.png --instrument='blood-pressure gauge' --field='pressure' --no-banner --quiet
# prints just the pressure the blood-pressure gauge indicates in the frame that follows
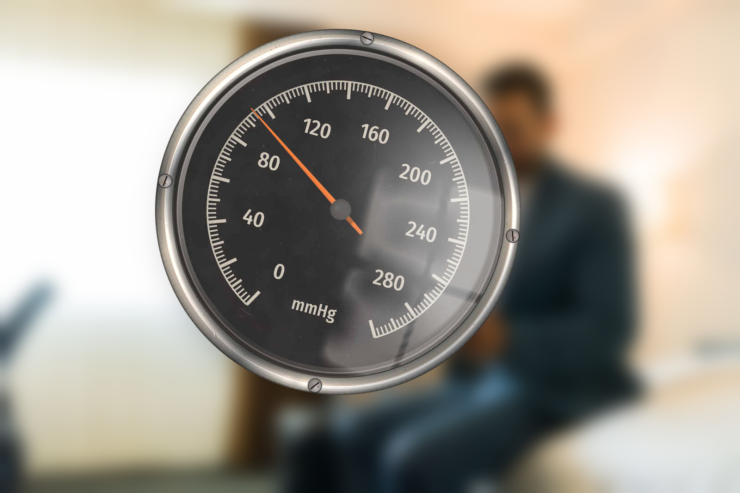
94 mmHg
